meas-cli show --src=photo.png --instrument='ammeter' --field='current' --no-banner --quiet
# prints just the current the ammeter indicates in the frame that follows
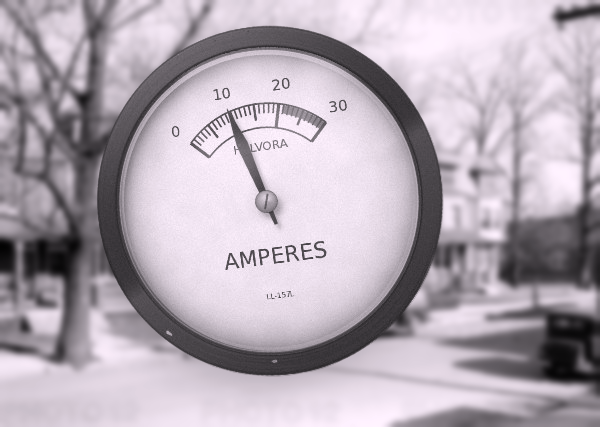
10 A
